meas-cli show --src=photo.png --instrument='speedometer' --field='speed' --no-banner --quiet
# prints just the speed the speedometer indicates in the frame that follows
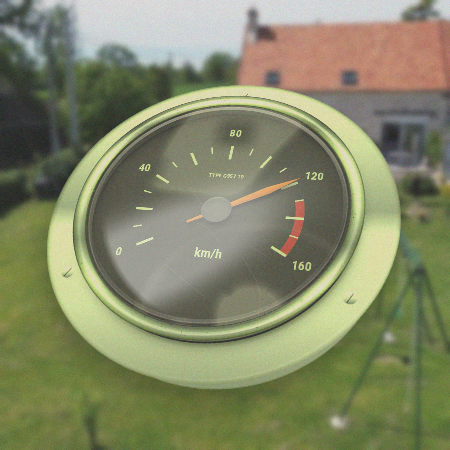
120 km/h
